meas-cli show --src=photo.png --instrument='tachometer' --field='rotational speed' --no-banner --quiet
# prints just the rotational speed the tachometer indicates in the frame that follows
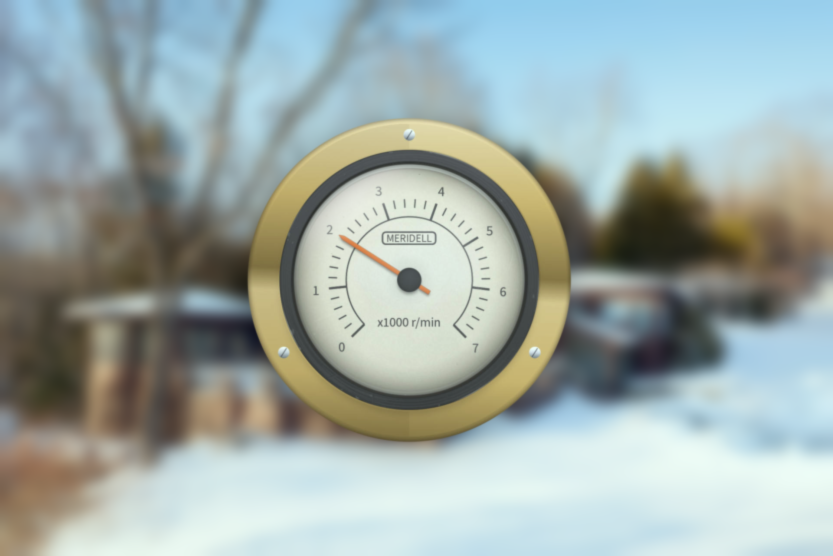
2000 rpm
